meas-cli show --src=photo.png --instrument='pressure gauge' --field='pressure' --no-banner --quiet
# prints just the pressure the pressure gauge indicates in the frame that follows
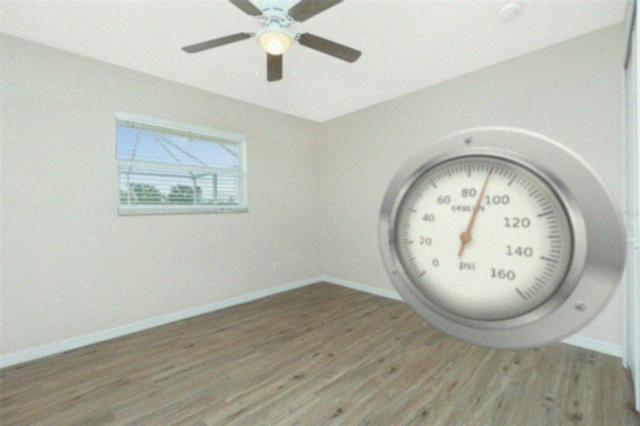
90 psi
